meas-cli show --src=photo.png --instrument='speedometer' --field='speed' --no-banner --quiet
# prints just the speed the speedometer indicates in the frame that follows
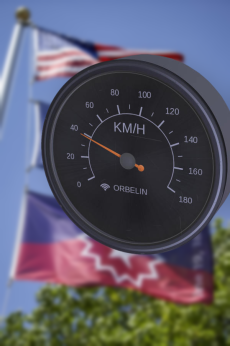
40 km/h
